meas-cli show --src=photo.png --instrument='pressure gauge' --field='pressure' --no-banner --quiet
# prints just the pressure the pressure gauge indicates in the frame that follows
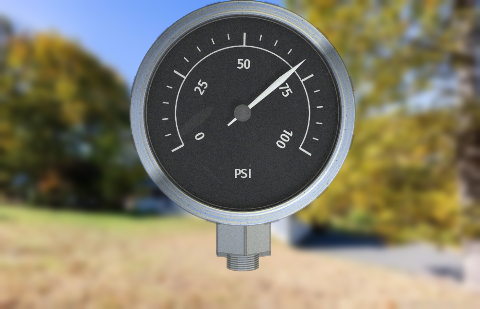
70 psi
